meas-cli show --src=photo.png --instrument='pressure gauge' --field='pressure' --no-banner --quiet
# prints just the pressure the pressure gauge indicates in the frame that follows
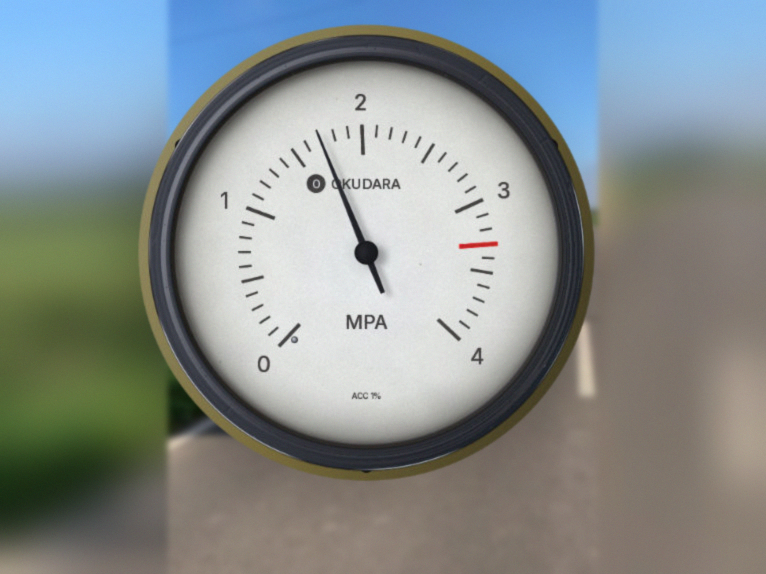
1.7 MPa
